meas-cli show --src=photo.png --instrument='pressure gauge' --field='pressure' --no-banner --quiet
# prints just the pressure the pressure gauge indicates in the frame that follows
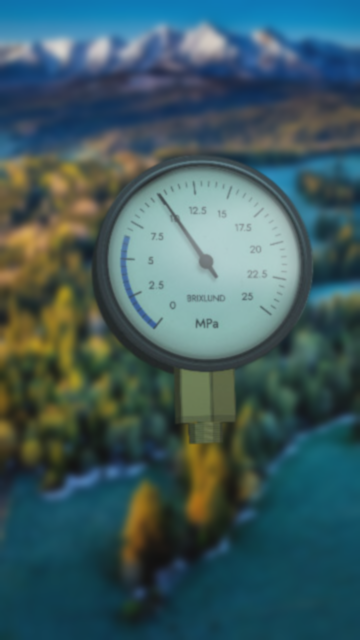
10 MPa
